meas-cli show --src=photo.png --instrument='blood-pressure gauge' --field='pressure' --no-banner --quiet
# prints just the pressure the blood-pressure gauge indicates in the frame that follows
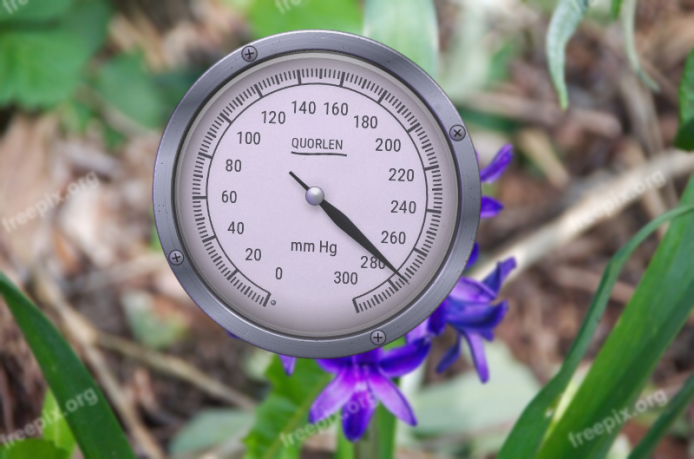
274 mmHg
